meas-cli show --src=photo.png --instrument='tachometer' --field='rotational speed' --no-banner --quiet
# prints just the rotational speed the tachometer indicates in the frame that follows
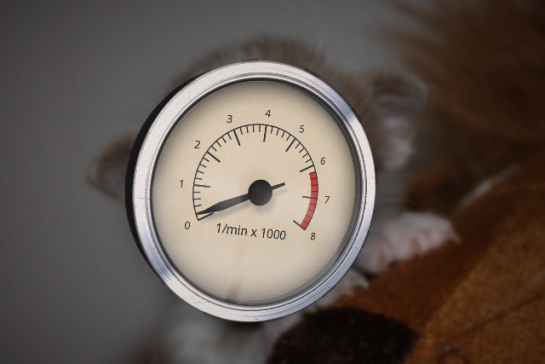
200 rpm
